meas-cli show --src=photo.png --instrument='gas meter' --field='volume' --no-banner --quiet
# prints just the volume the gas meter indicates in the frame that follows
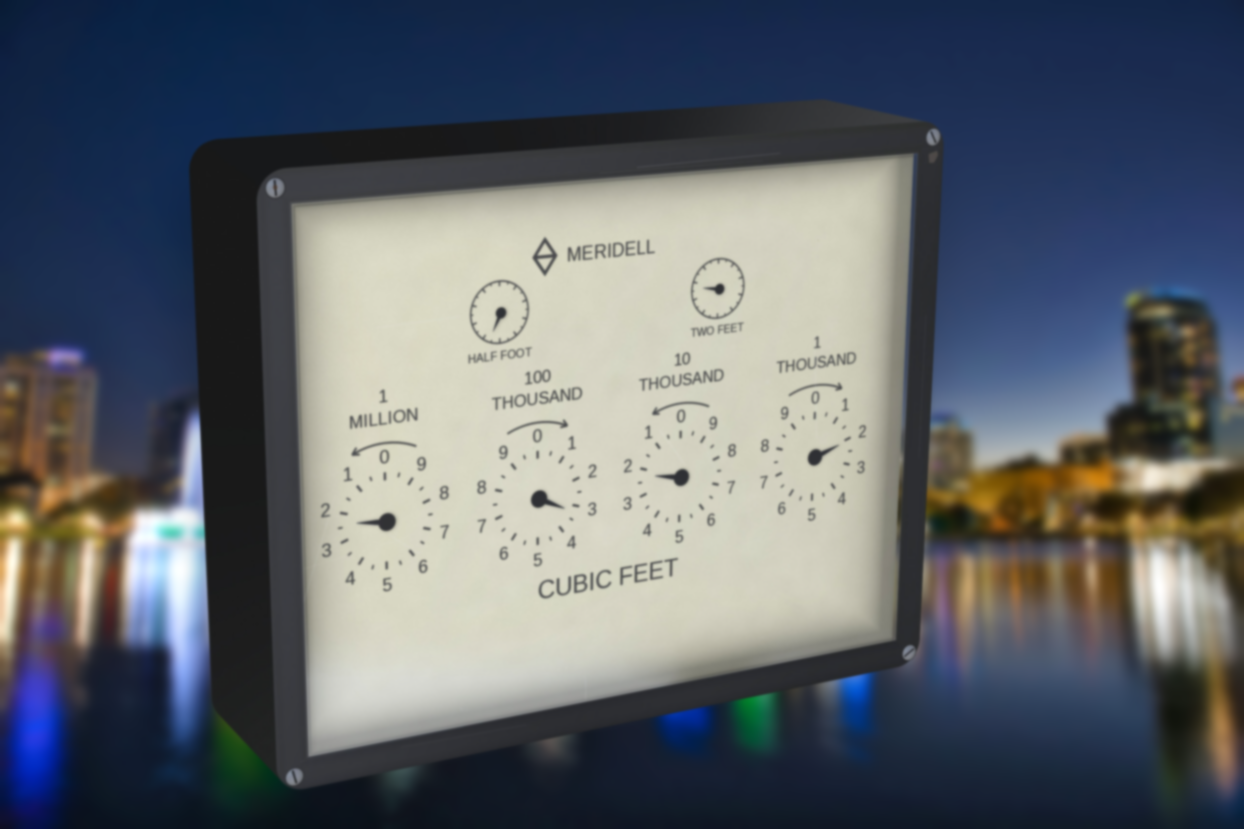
232200 ft³
